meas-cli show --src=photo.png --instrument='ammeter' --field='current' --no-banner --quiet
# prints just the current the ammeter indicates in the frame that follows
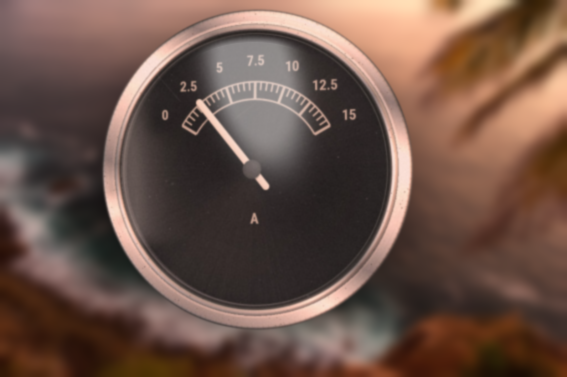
2.5 A
